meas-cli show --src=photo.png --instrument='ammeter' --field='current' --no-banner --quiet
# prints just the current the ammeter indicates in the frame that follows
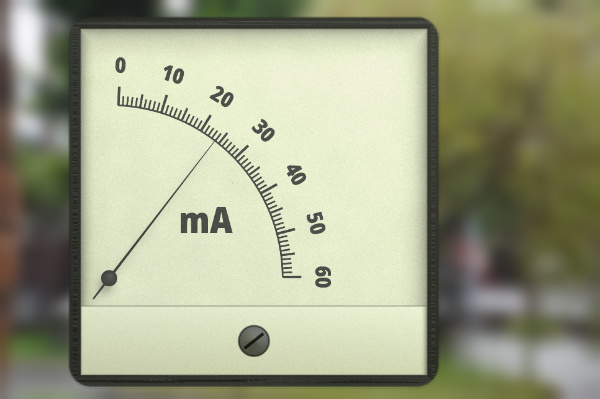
24 mA
